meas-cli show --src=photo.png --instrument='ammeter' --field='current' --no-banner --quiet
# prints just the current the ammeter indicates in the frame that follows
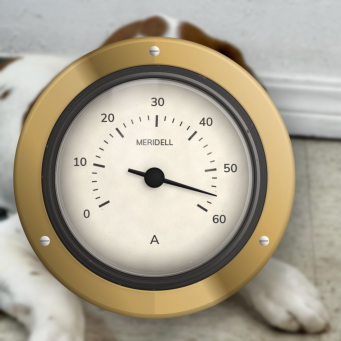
56 A
